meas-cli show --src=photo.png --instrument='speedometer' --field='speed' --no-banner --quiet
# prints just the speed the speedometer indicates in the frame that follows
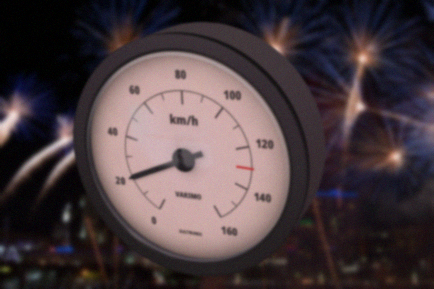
20 km/h
